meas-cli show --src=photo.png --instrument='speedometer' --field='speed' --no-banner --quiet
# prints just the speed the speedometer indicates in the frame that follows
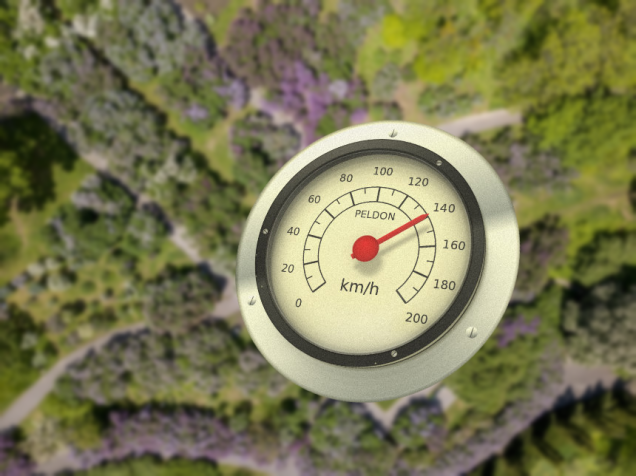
140 km/h
